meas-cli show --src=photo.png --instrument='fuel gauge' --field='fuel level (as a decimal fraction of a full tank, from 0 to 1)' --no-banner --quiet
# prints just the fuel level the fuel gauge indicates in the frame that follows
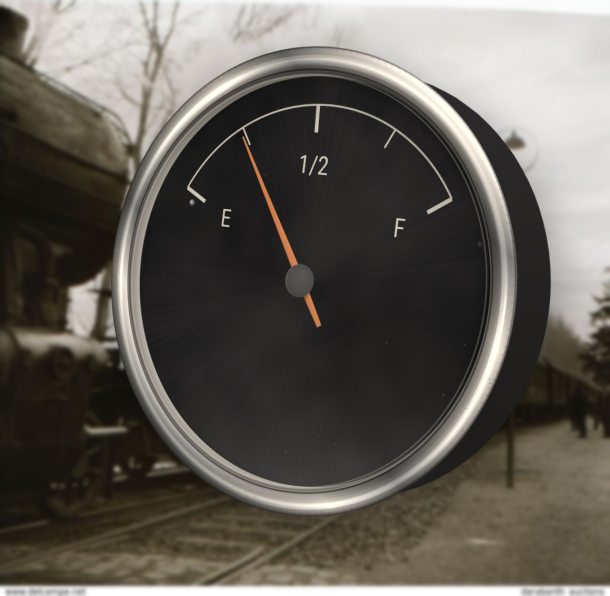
0.25
